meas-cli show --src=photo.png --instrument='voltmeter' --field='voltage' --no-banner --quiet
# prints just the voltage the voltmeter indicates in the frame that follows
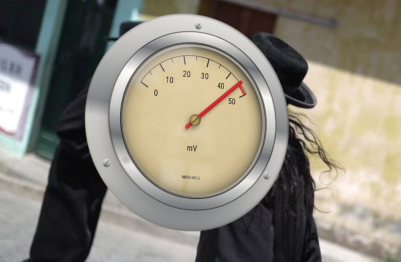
45 mV
